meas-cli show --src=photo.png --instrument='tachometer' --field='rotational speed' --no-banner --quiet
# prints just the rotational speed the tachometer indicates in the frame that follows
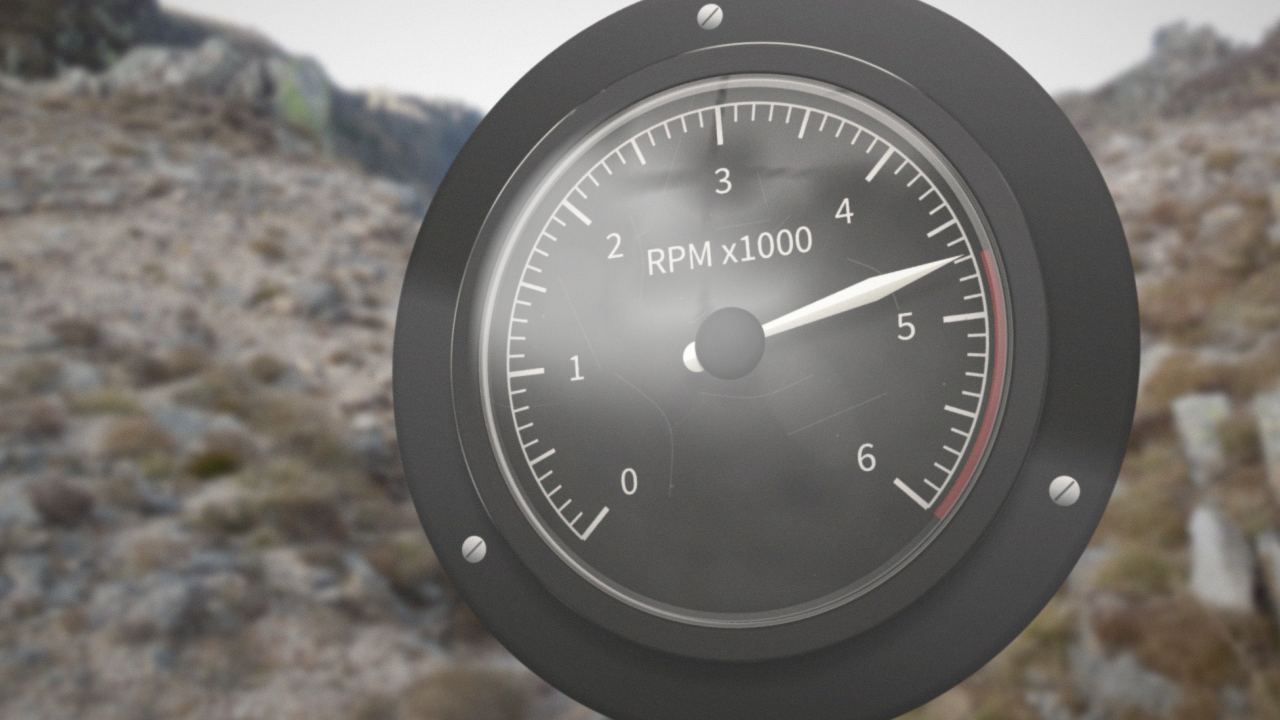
4700 rpm
